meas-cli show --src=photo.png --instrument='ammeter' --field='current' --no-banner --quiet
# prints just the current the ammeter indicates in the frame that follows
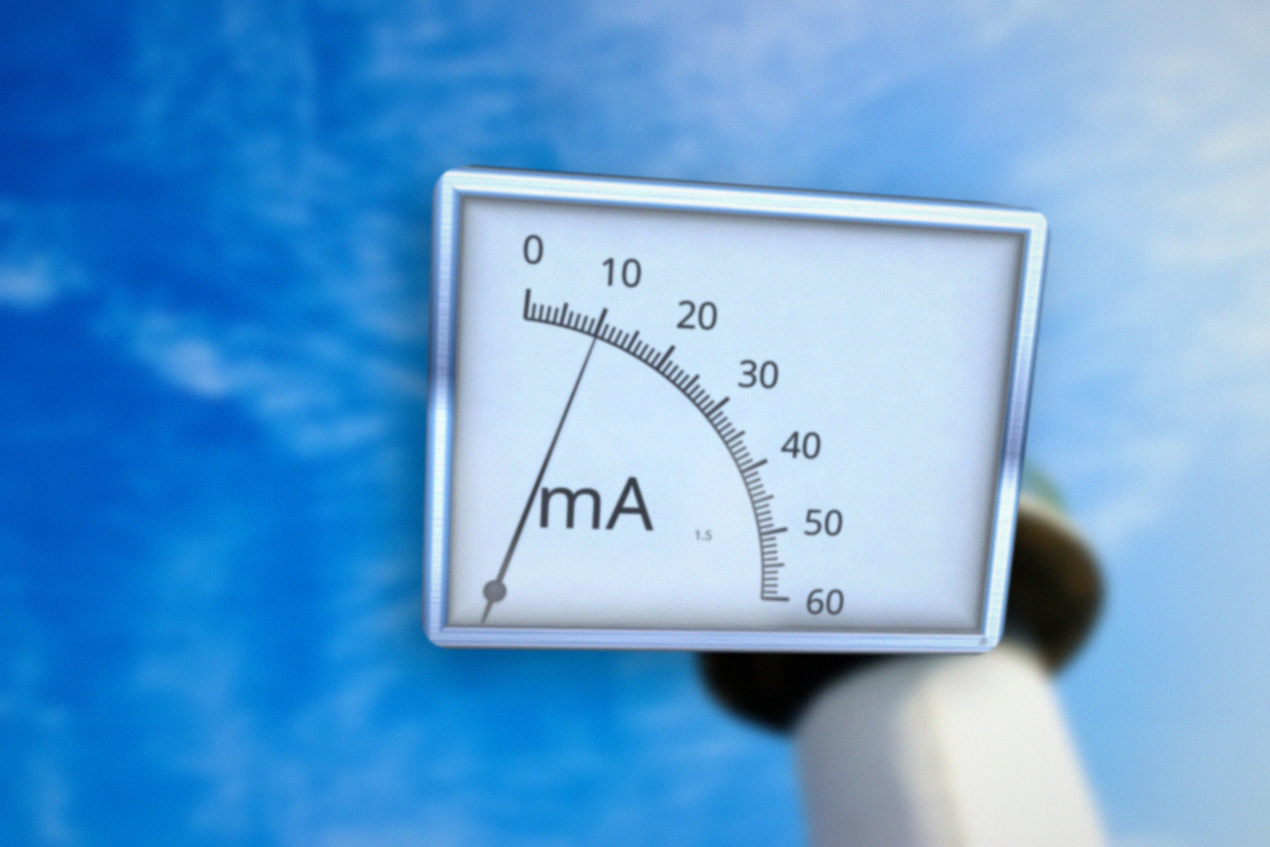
10 mA
